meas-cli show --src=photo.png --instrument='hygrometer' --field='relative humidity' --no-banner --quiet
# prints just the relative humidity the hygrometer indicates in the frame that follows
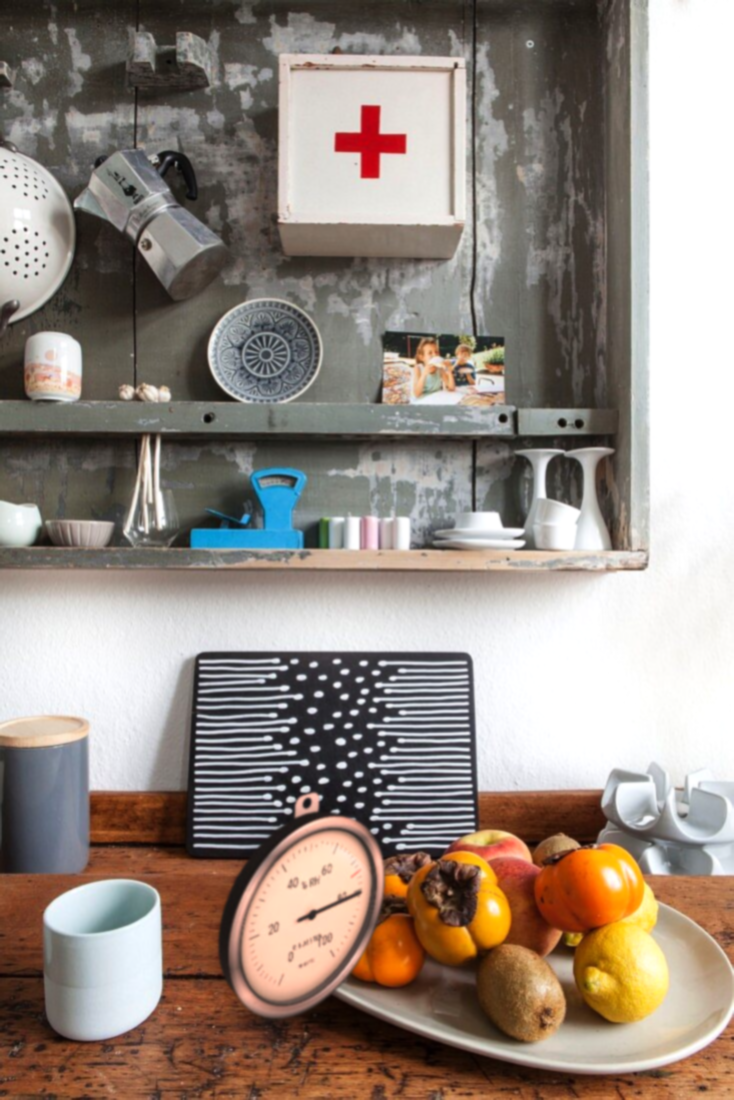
80 %
